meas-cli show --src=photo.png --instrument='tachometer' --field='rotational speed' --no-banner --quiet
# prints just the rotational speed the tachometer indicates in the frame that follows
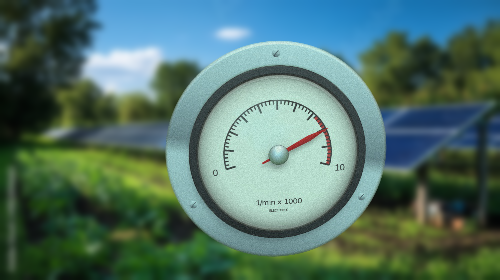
8000 rpm
